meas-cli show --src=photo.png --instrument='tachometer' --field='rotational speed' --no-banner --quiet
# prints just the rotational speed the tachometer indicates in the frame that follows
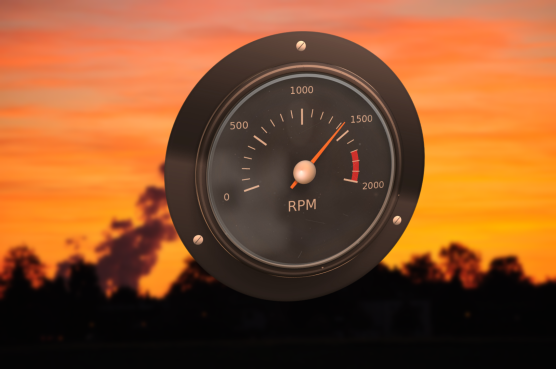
1400 rpm
